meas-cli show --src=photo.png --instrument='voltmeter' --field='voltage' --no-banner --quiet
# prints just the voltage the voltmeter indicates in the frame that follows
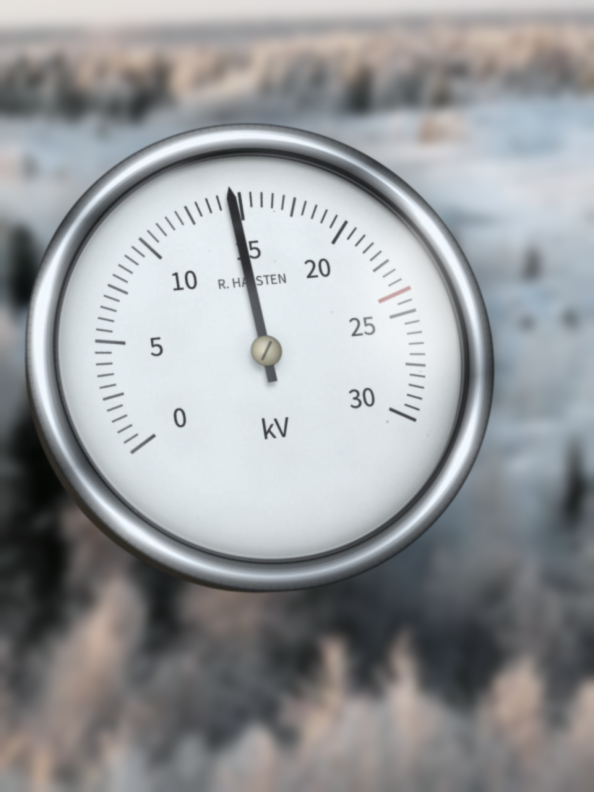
14.5 kV
